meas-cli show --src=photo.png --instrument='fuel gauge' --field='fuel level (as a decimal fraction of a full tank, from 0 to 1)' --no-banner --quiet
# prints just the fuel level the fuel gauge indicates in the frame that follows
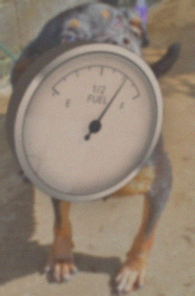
0.75
